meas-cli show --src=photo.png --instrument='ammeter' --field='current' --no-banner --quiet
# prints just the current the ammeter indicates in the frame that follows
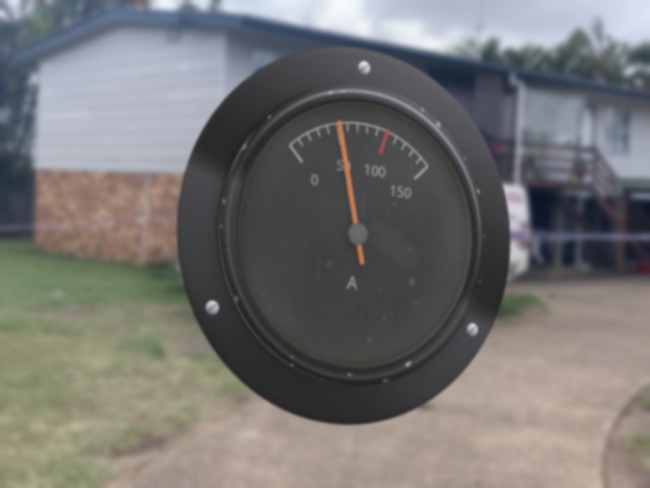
50 A
